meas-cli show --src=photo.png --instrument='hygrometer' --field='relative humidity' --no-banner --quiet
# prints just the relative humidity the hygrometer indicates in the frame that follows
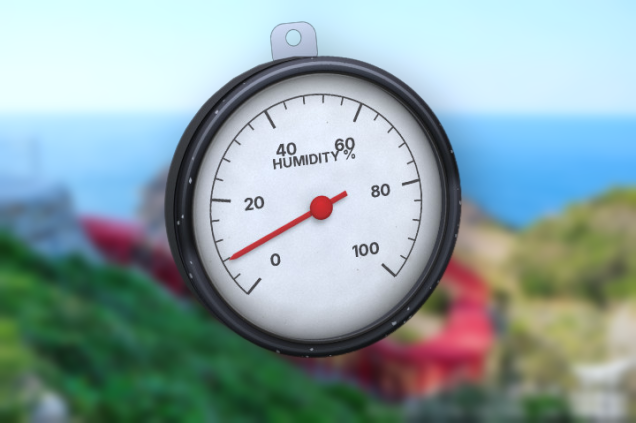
8 %
